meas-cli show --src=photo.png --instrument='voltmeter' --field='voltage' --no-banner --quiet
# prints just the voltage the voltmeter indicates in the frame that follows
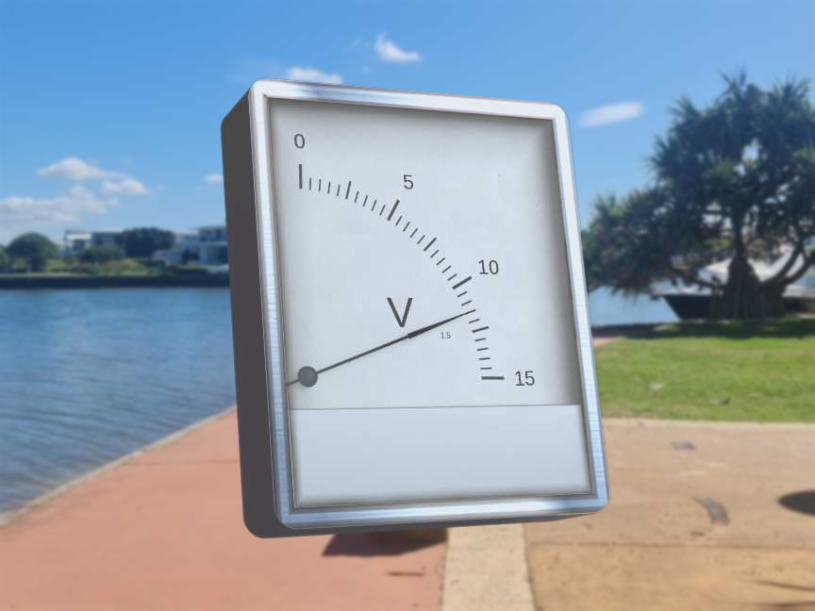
11.5 V
